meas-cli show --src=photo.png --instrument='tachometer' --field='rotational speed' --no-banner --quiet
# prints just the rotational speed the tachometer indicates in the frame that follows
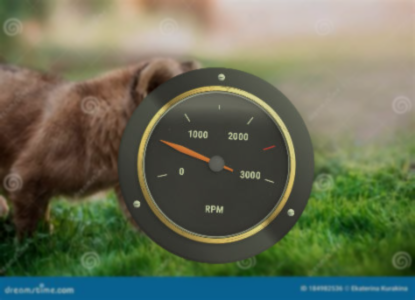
500 rpm
